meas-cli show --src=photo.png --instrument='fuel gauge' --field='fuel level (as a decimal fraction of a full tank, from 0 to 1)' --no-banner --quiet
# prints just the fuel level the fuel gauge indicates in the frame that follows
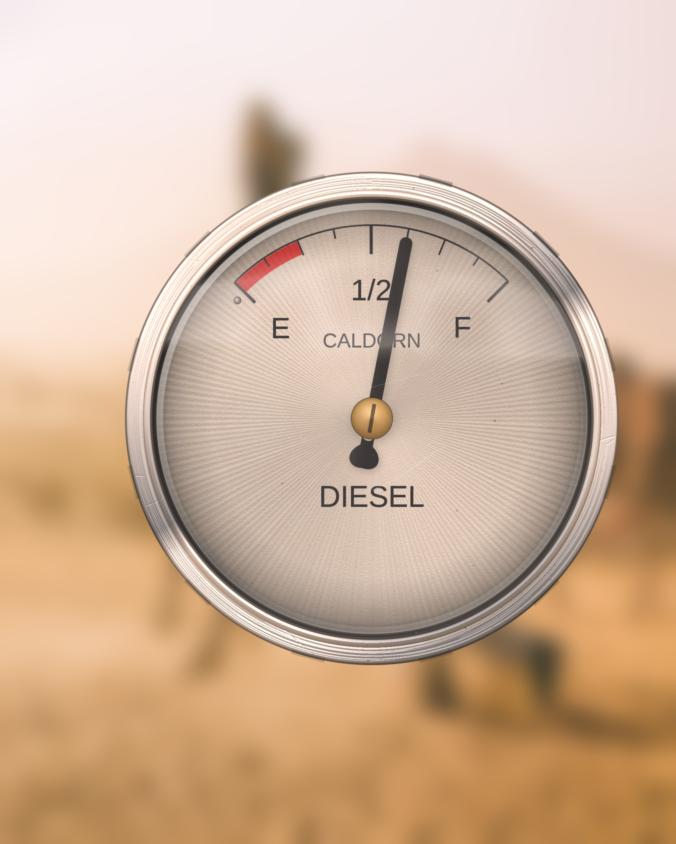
0.625
